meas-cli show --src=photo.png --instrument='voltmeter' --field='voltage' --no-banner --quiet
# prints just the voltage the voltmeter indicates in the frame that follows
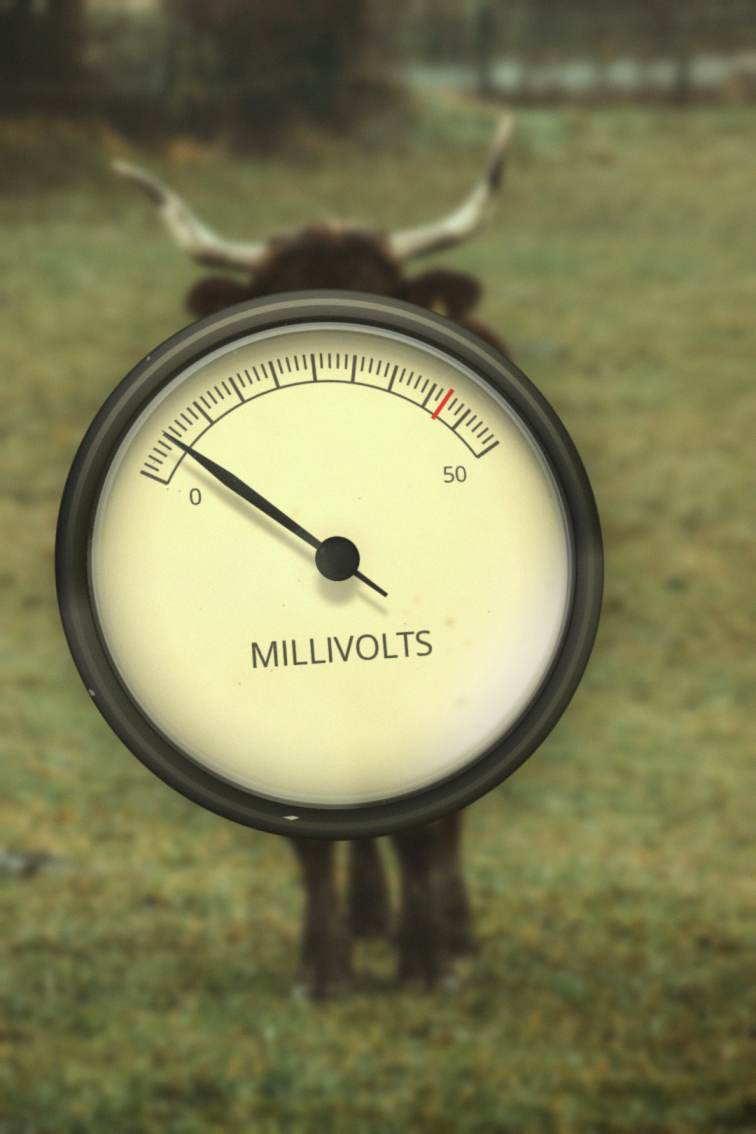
5 mV
